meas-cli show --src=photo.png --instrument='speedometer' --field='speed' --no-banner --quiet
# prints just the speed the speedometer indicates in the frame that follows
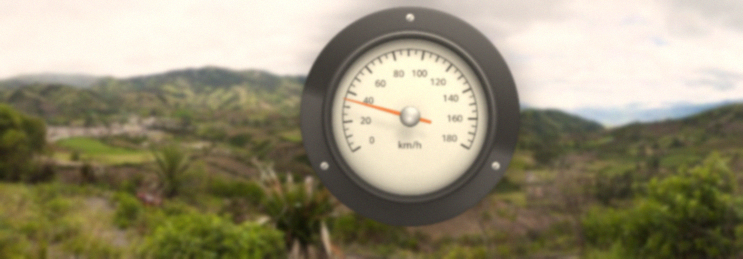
35 km/h
